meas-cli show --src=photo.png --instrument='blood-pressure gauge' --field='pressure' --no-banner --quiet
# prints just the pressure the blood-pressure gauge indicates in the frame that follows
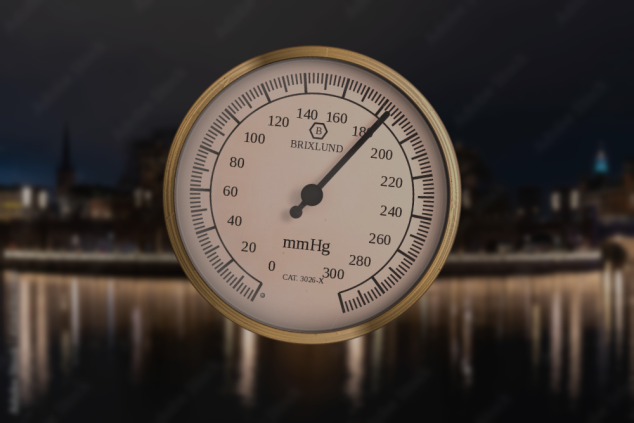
184 mmHg
